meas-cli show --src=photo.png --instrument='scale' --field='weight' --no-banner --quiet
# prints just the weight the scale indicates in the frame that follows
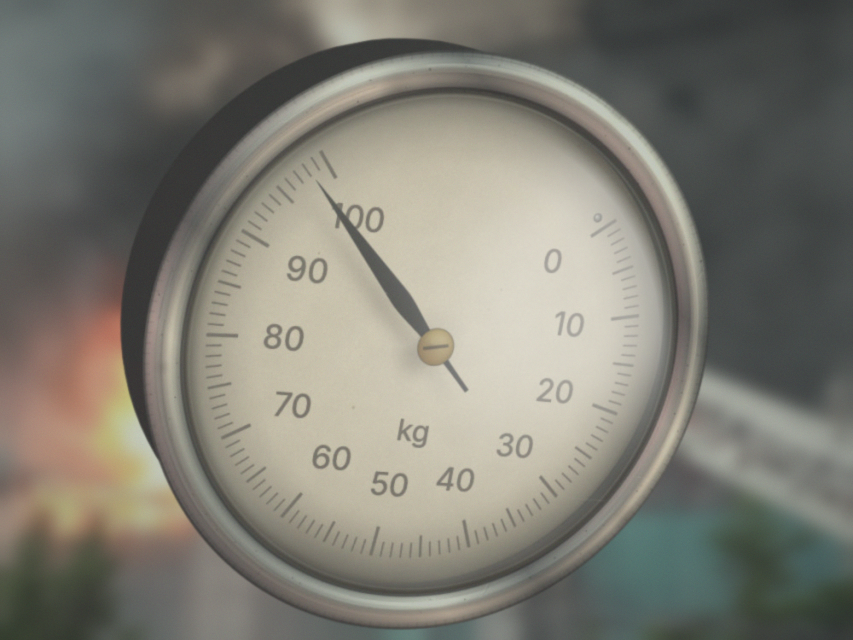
98 kg
